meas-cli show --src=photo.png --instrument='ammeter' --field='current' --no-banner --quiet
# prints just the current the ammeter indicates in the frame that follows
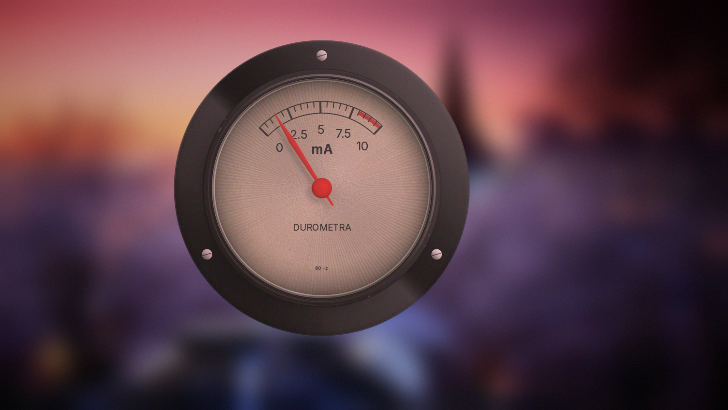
1.5 mA
